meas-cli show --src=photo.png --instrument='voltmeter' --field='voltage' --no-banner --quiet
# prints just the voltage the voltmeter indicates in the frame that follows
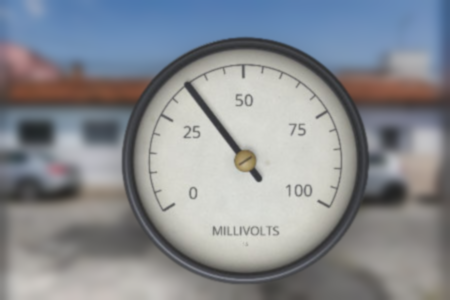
35 mV
